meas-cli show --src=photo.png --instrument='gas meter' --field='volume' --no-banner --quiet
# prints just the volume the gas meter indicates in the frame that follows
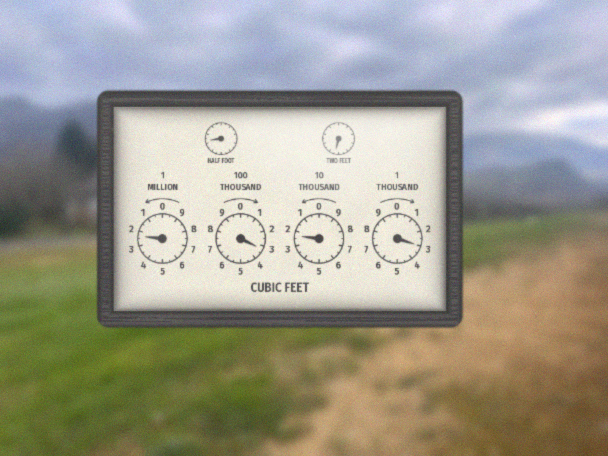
232300 ft³
